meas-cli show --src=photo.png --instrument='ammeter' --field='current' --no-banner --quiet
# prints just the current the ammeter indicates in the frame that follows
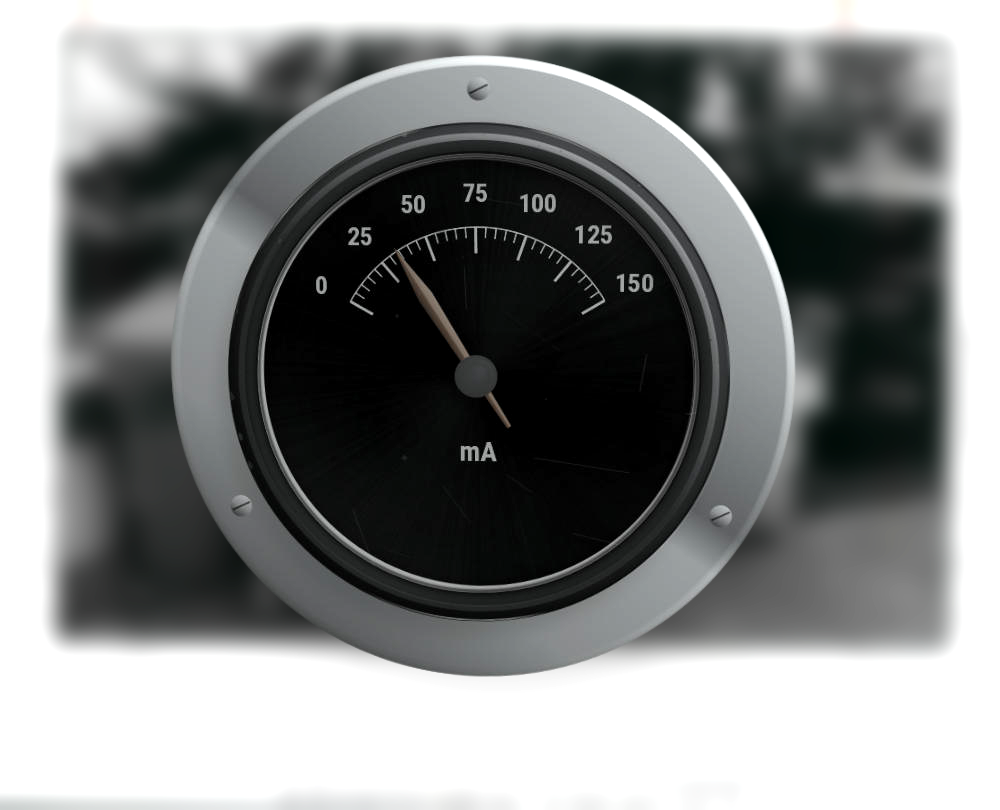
35 mA
